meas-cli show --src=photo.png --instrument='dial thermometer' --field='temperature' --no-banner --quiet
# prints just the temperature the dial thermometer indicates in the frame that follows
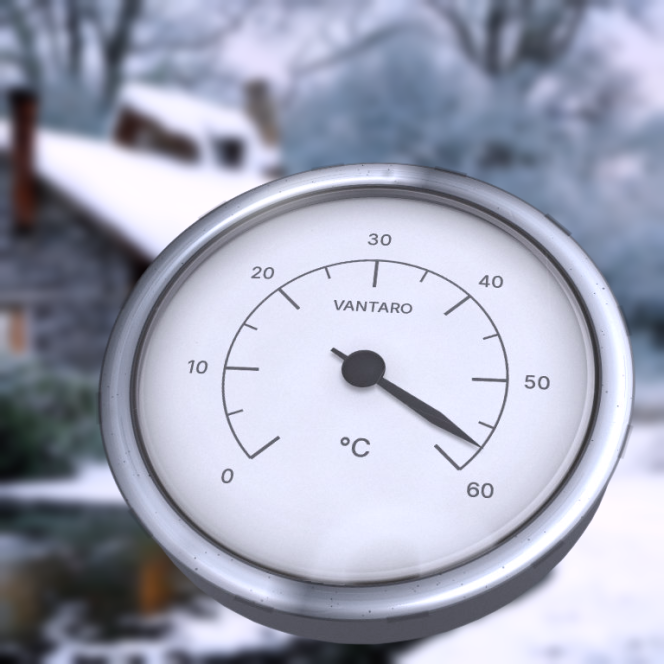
57.5 °C
